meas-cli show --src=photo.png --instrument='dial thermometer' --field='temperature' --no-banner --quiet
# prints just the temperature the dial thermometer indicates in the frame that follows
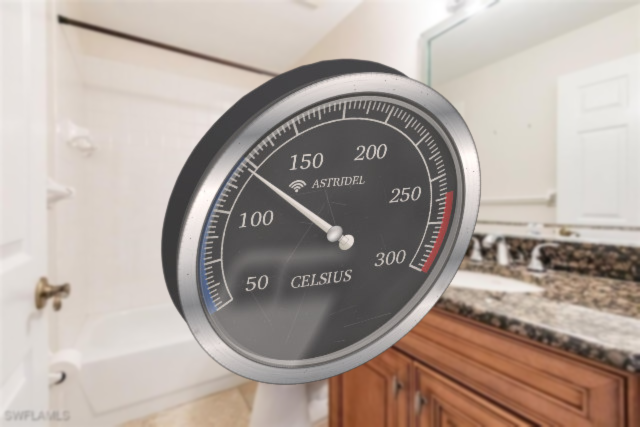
122.5 °C
